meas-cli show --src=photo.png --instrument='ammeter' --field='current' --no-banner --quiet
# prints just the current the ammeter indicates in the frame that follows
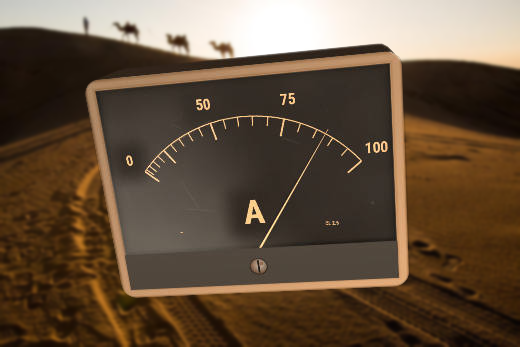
87.5 A
